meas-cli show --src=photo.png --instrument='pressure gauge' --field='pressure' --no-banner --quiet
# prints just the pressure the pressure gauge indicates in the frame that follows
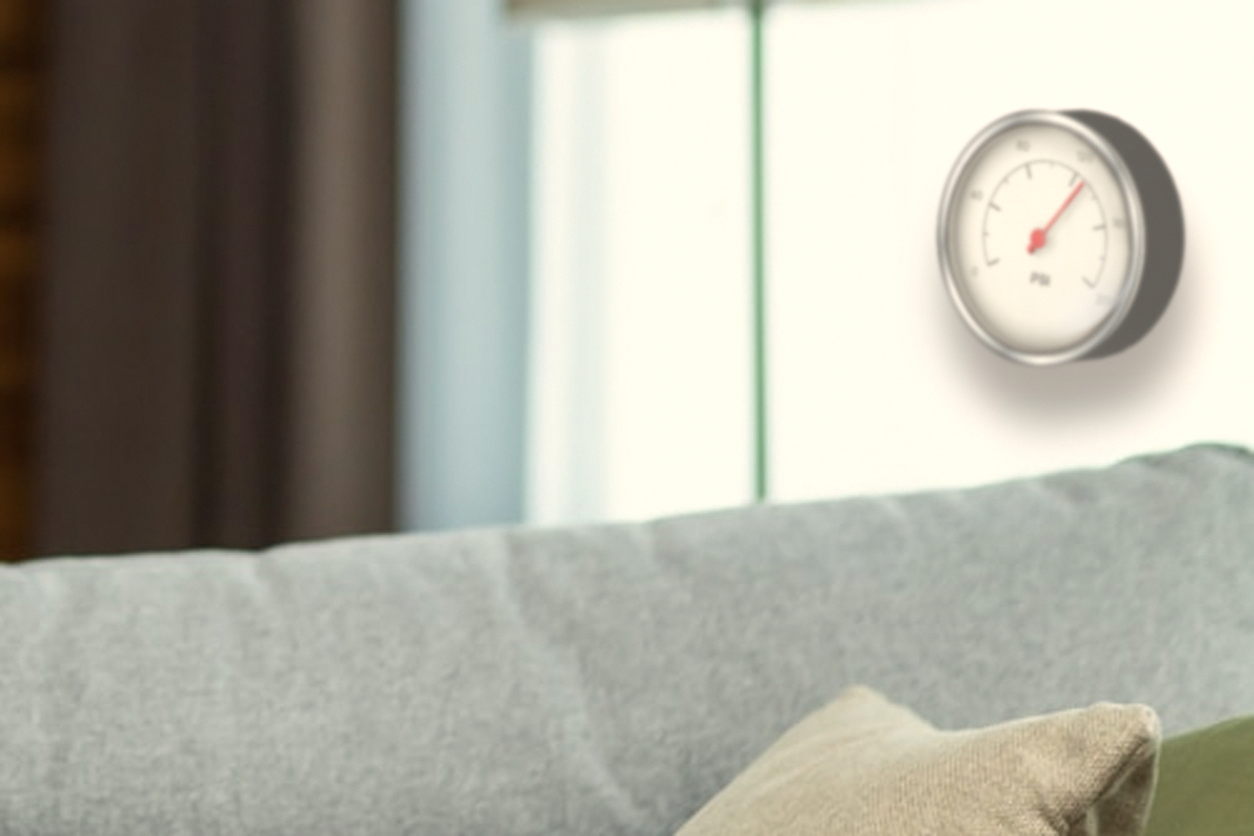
130 psi
